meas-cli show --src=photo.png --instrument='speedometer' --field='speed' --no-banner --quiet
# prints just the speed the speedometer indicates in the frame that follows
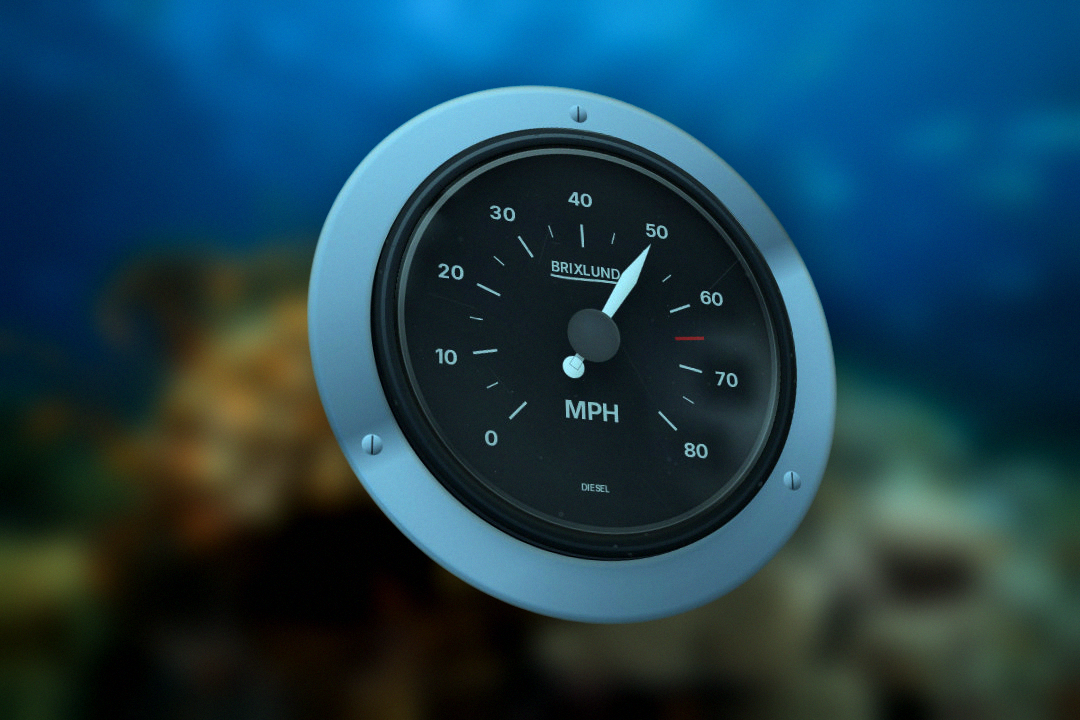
50 mph
